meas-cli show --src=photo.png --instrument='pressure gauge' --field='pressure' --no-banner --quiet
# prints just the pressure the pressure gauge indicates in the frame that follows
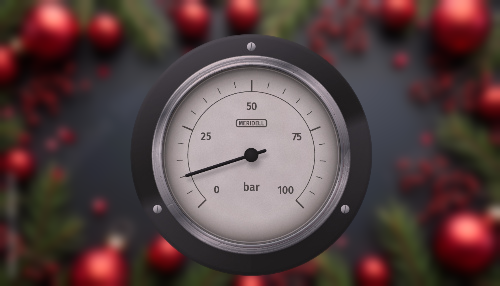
10 bar
